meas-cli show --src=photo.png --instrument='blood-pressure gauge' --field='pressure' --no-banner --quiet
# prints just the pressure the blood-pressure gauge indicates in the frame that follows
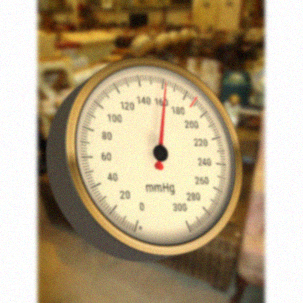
160 mmHg
